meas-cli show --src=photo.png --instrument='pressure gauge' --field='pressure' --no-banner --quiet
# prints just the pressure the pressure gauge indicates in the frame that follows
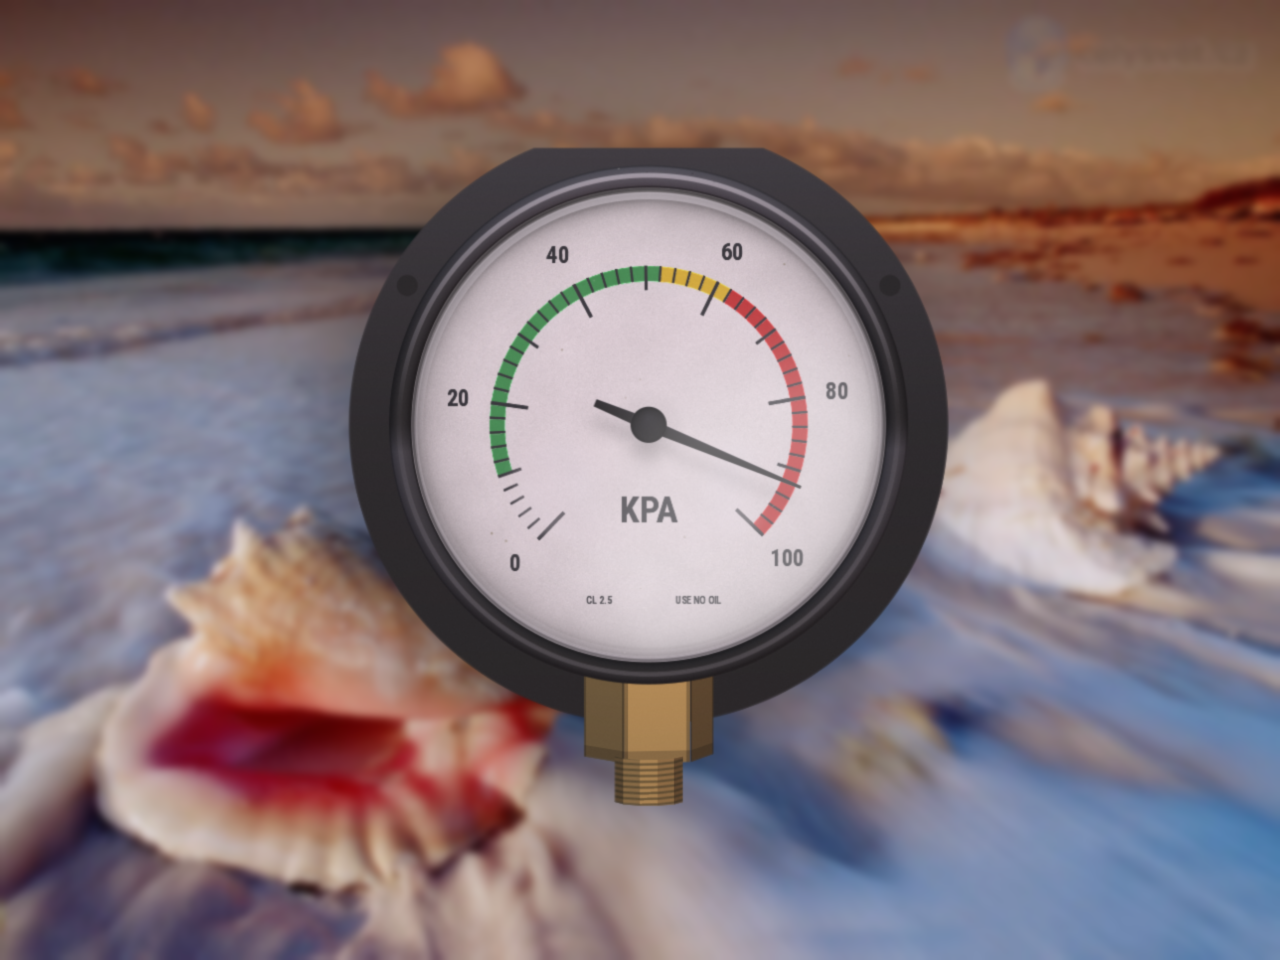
92 kPa
